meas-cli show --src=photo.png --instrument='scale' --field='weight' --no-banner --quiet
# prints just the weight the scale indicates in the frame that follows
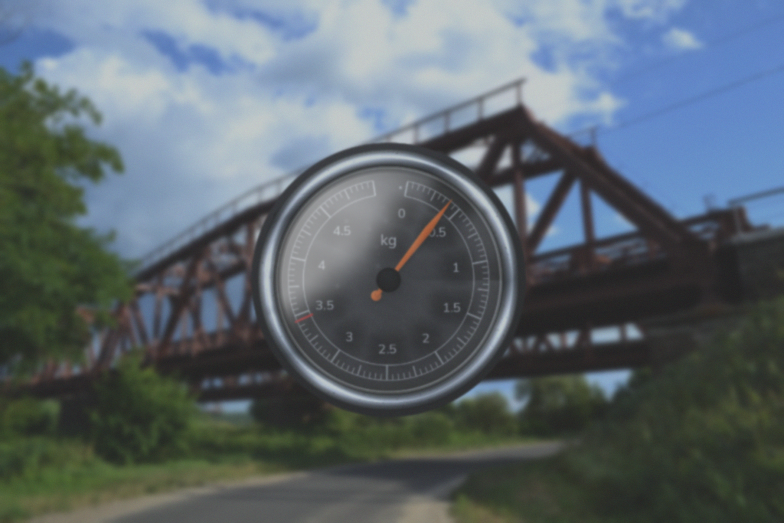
0.4 kg
